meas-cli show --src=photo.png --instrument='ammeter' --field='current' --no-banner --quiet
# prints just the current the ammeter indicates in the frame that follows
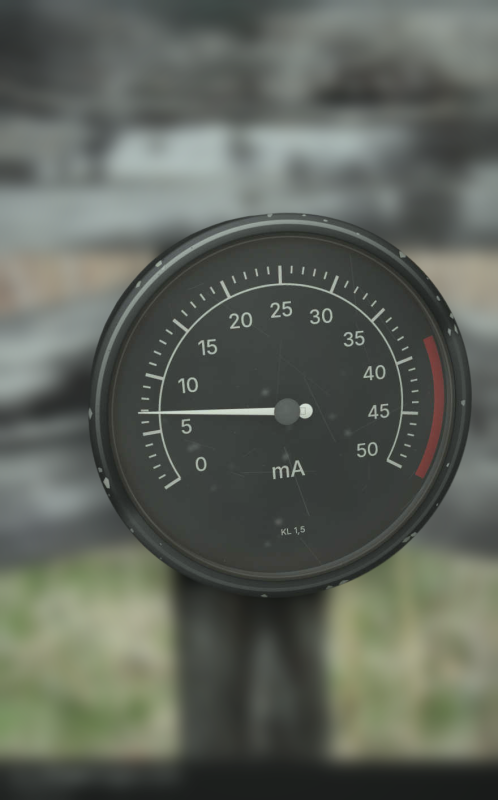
7 mA
